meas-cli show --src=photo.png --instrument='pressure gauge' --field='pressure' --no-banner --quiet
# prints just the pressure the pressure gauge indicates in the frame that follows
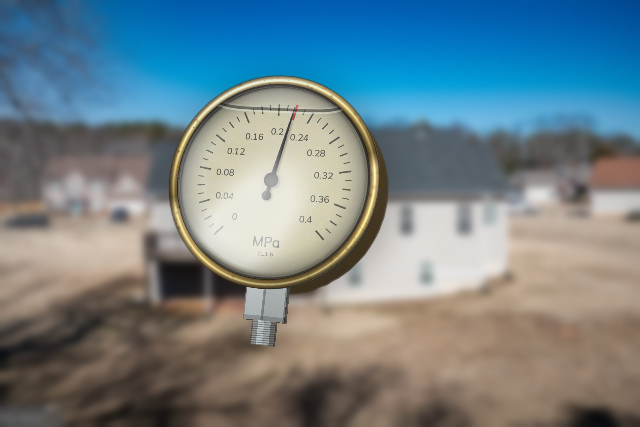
0.22 MPa
